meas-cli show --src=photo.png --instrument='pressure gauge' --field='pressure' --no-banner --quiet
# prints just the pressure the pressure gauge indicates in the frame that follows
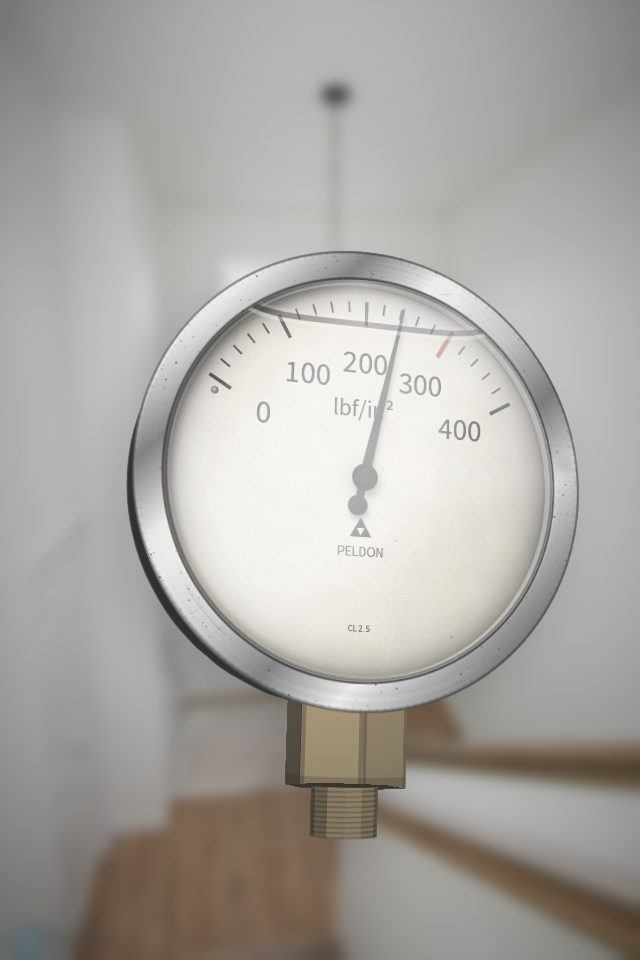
240 psi
